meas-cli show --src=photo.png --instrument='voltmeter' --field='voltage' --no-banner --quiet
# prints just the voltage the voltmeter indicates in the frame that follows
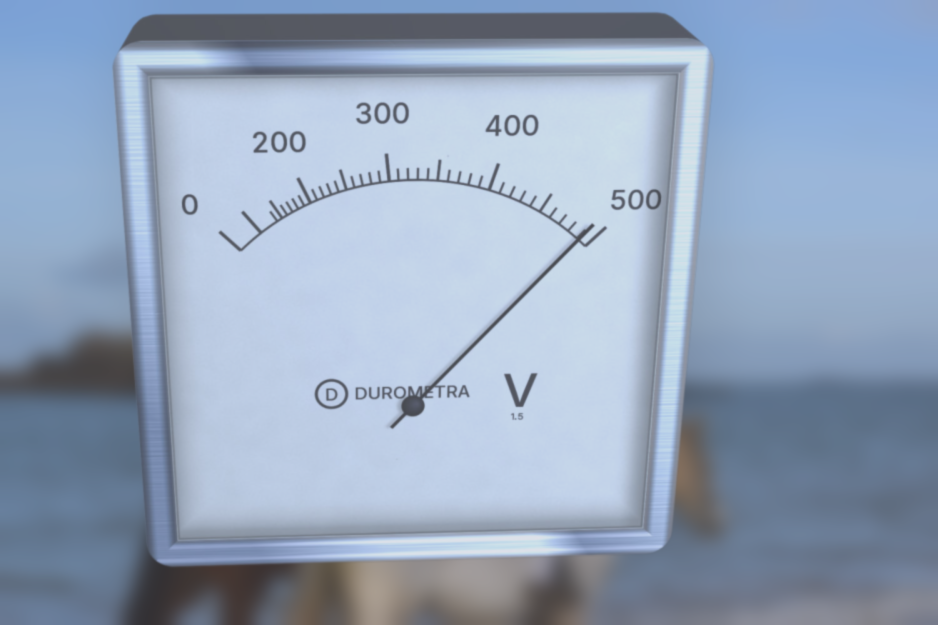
490 V
